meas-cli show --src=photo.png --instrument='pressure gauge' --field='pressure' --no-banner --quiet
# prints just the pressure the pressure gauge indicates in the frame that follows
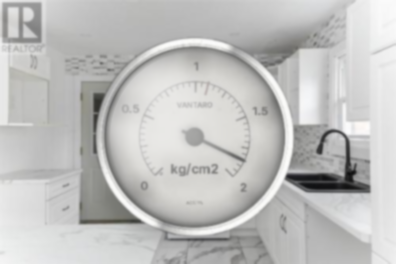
1.85 kg/cm²
